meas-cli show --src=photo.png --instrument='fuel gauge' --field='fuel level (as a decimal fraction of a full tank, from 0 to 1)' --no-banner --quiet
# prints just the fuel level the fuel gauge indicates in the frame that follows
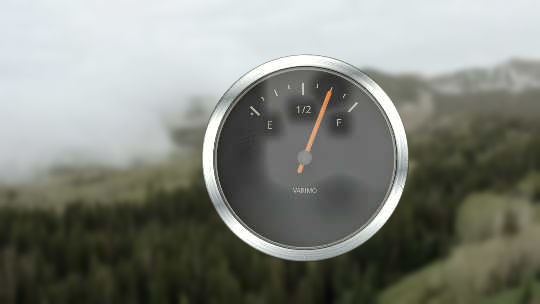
0.75
